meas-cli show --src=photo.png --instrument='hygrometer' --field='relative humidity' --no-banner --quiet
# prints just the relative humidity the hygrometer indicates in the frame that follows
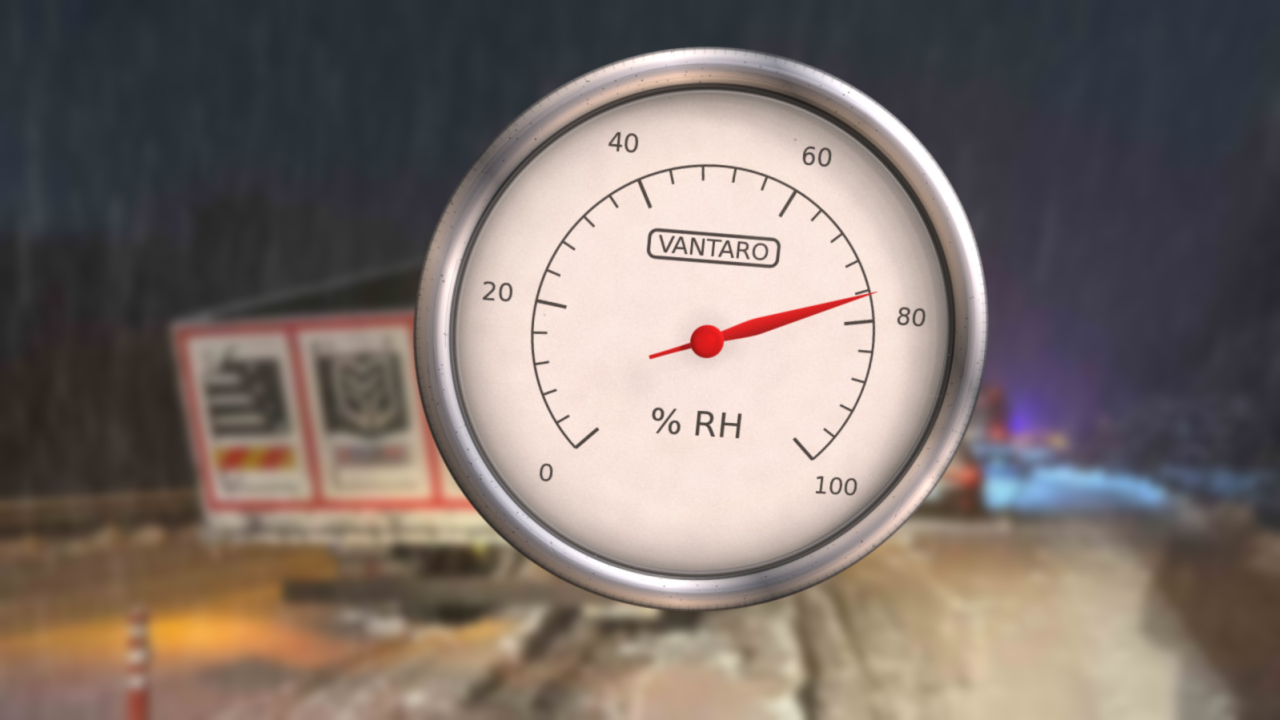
76 %
